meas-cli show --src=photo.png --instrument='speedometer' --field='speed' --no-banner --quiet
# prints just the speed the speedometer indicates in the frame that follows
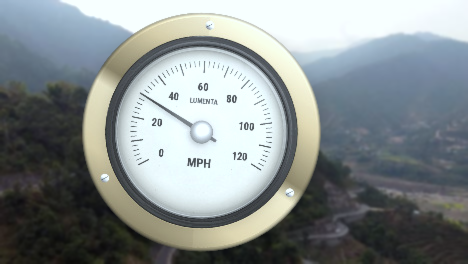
30 mph
